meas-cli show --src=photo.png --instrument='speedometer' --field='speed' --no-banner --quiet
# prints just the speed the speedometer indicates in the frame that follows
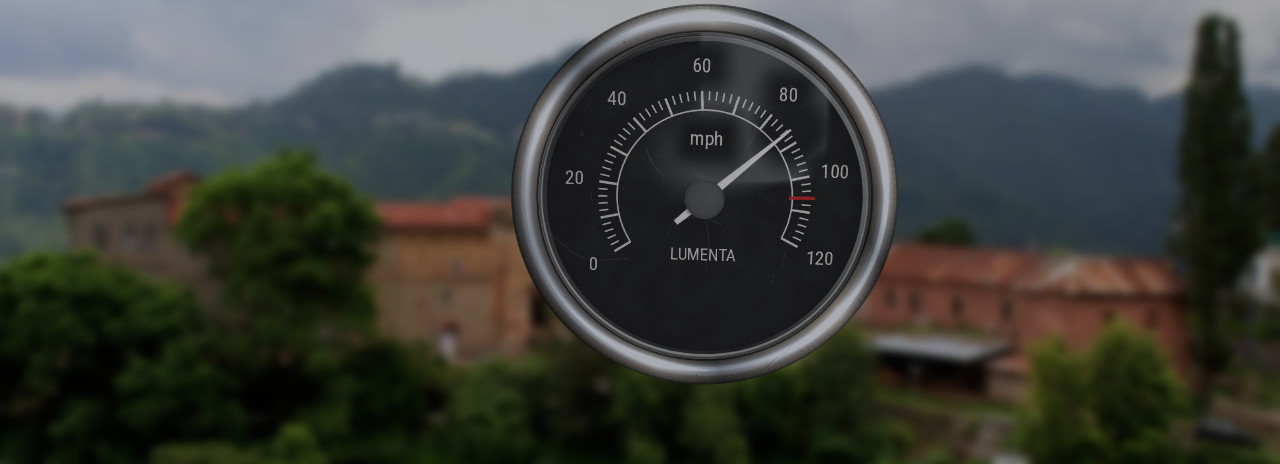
86 mph
